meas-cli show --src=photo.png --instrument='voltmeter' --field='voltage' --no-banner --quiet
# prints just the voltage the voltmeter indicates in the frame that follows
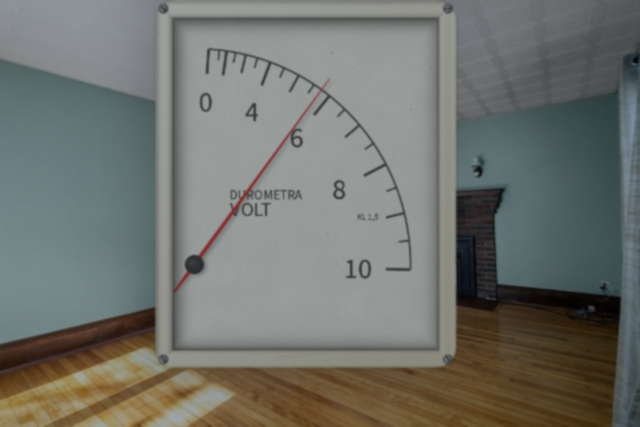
5.75 V
